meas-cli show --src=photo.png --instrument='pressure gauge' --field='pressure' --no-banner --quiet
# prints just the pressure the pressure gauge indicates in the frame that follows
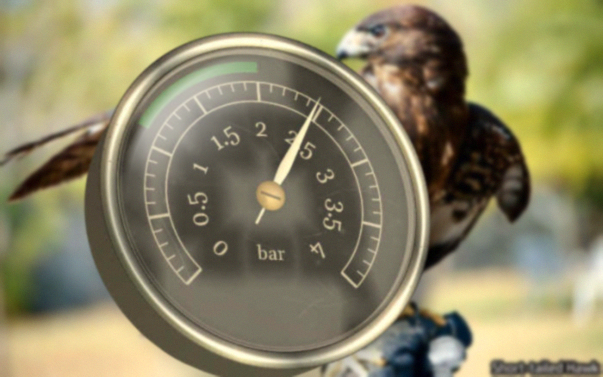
2.45 bar
